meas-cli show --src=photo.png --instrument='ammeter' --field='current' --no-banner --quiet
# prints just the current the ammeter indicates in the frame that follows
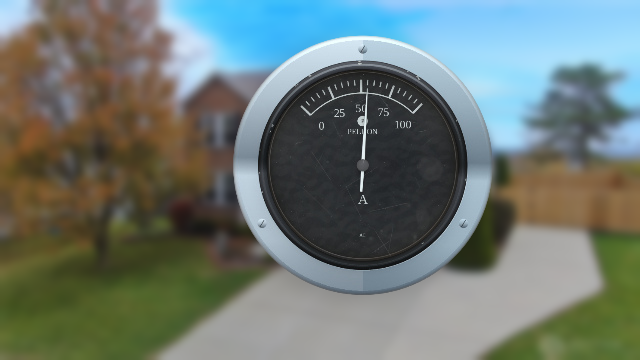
55 A
